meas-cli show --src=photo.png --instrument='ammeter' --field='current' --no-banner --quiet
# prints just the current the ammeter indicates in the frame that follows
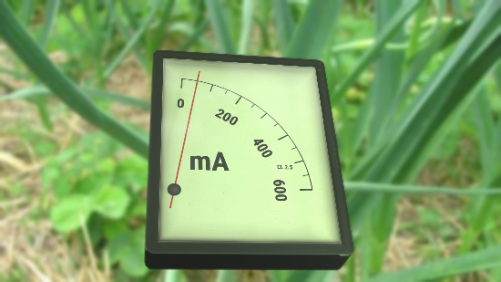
50 mA
